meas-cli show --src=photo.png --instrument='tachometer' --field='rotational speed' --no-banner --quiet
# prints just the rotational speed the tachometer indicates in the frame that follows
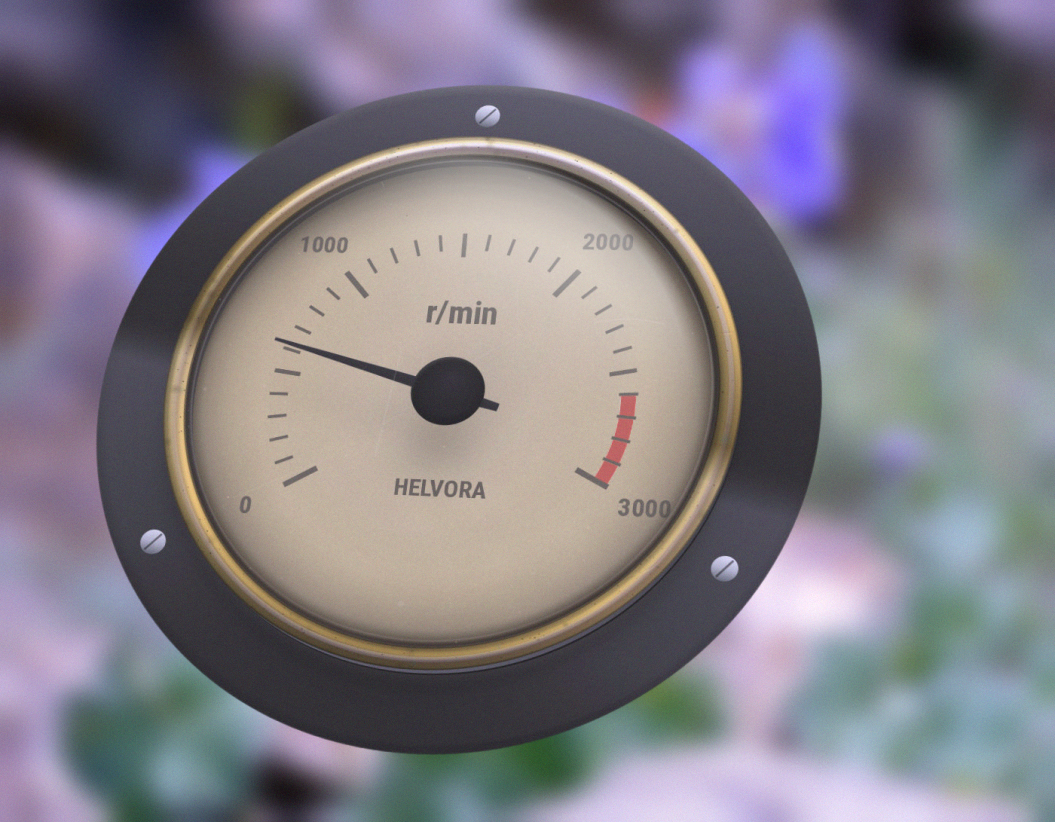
600 rpm
